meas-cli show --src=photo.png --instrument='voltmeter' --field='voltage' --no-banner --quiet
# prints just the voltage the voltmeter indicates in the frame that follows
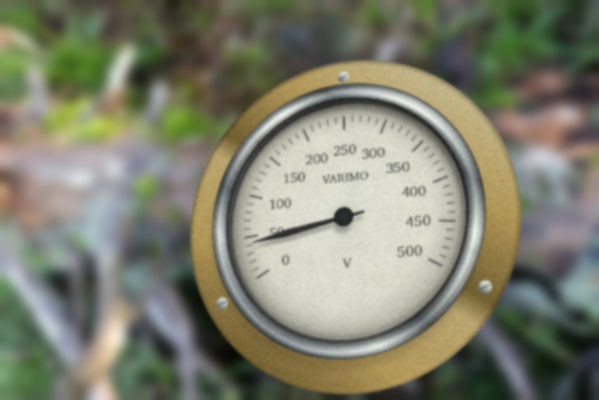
40 V
